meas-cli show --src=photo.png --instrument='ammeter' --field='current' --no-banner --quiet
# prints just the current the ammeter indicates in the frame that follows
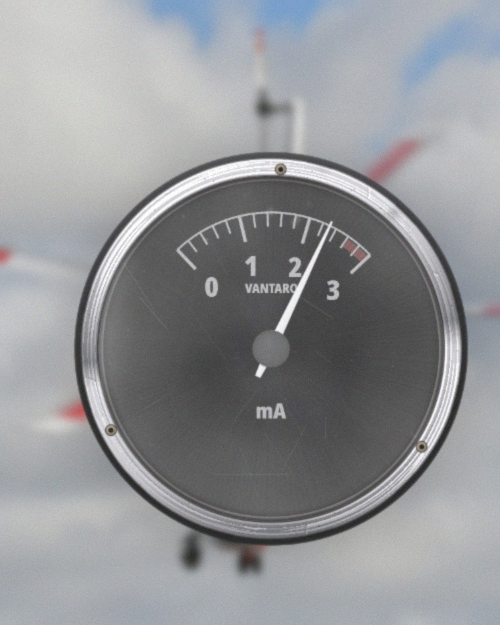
2.3 mA
